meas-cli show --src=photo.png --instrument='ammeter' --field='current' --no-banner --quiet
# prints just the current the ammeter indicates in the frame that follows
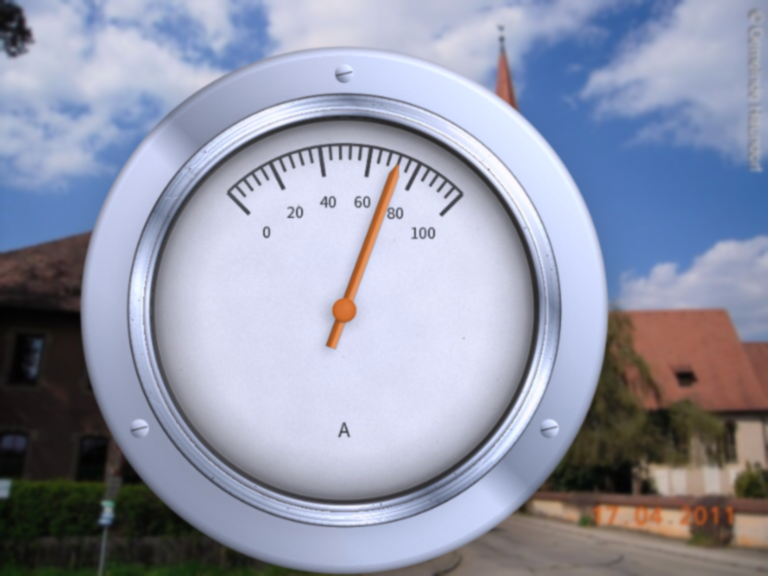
72 A
